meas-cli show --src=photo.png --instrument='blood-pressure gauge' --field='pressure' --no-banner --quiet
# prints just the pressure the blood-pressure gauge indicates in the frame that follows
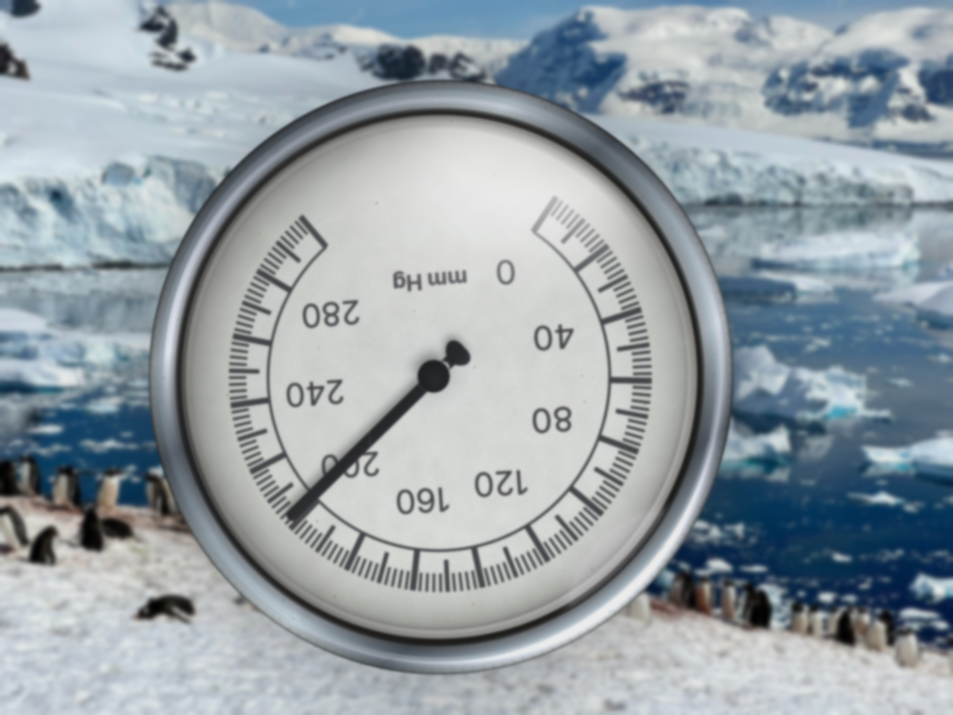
202 mmHg
